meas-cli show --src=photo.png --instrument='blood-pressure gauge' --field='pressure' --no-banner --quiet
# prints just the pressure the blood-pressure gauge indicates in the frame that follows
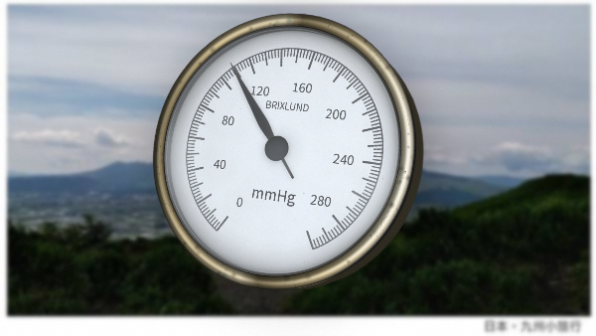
110 mmHg
